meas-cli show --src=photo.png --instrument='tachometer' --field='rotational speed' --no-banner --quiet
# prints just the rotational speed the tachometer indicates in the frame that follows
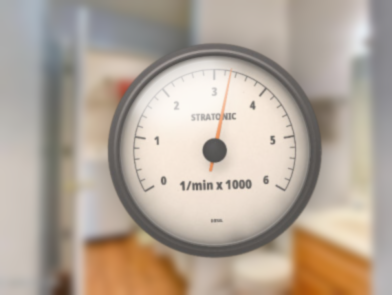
3300 rpm
